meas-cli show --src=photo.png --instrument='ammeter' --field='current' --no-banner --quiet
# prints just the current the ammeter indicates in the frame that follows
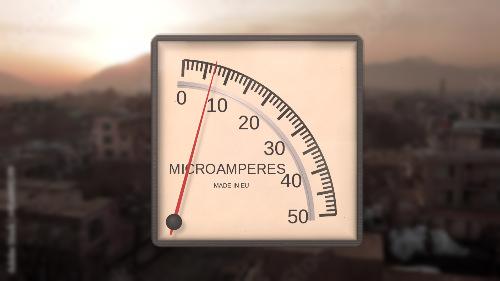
7 µA
